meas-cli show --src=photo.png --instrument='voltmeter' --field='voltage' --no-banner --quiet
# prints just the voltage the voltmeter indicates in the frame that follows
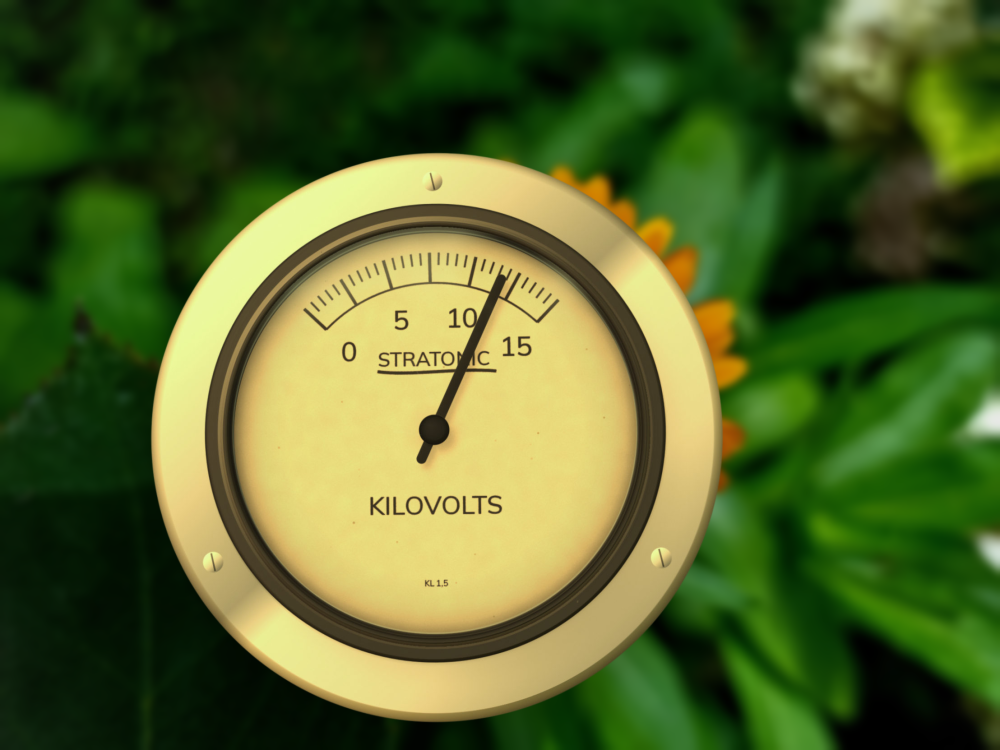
11.75 kV
